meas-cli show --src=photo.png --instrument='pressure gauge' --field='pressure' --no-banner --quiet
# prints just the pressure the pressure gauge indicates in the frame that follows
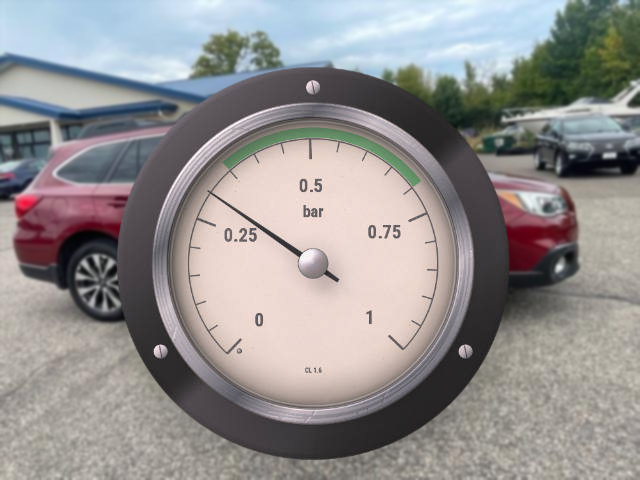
0.3 bar
